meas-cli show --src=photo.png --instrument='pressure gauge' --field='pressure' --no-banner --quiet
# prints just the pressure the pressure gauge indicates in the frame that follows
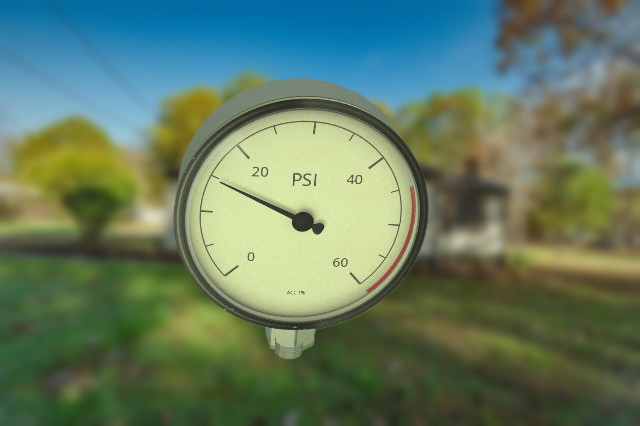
15 psi
